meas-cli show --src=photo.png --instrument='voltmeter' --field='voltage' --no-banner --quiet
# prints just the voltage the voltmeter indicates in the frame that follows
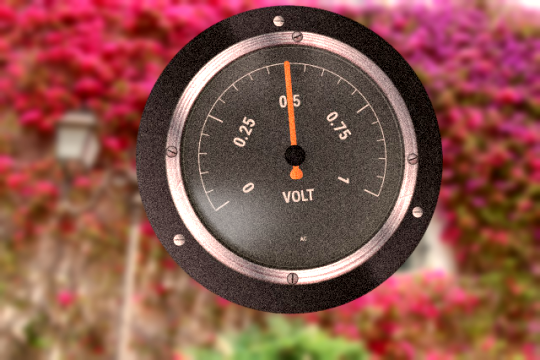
0.5 V
